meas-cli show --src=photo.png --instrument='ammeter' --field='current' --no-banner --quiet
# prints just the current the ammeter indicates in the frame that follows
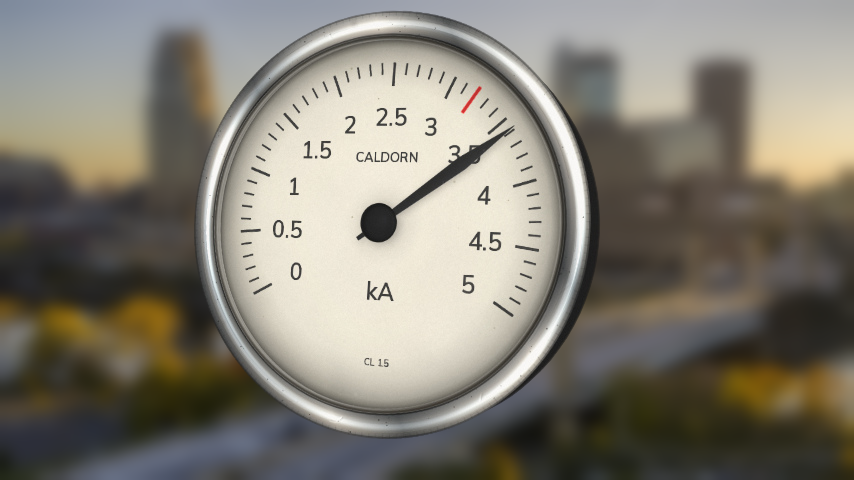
3.6 kA
